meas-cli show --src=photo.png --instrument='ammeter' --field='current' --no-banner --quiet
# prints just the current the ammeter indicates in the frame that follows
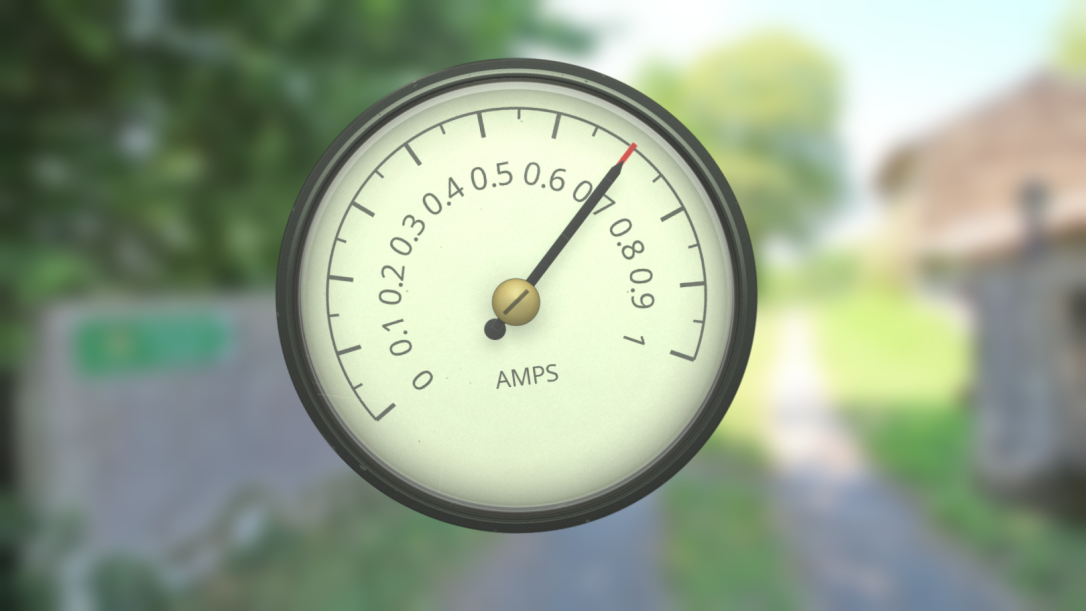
0.7 A
